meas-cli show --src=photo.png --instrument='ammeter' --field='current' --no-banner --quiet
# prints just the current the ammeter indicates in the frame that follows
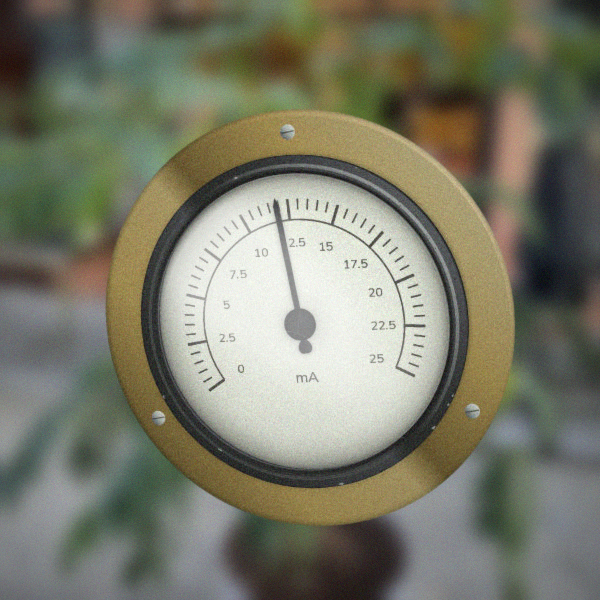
12 mA
